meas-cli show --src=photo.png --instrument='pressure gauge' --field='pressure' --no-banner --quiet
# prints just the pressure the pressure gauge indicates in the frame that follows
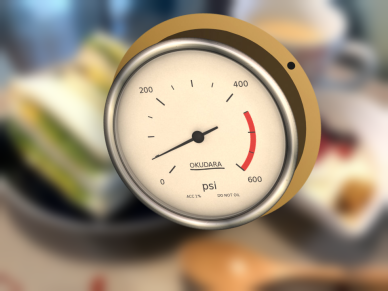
50 psi
